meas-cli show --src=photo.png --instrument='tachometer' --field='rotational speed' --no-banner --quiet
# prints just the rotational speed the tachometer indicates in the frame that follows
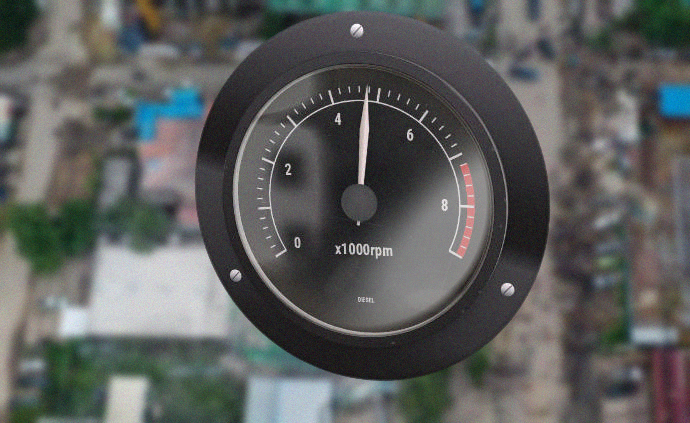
4800 rpm
